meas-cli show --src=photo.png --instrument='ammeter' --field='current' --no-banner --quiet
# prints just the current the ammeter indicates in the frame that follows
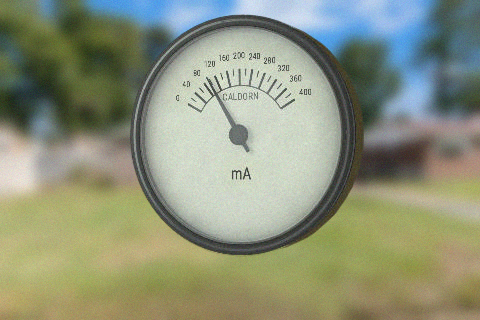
100 mA
